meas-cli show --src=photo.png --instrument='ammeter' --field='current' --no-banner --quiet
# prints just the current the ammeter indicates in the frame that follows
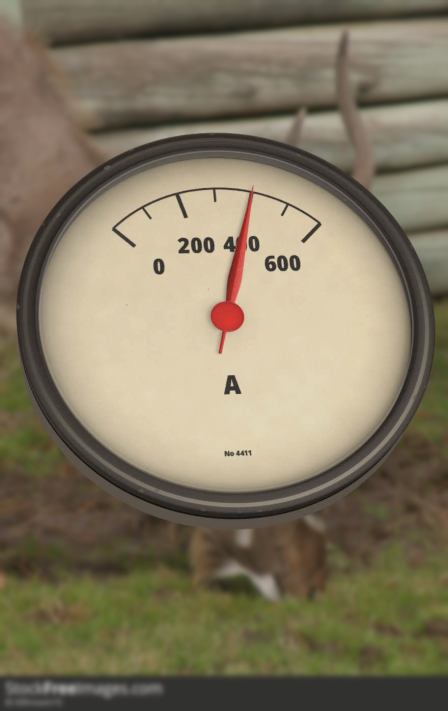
400 A
